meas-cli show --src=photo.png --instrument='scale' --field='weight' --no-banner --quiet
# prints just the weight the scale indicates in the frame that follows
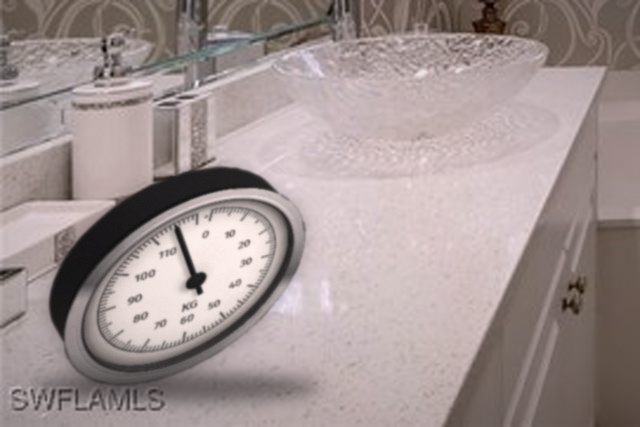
115 kg
